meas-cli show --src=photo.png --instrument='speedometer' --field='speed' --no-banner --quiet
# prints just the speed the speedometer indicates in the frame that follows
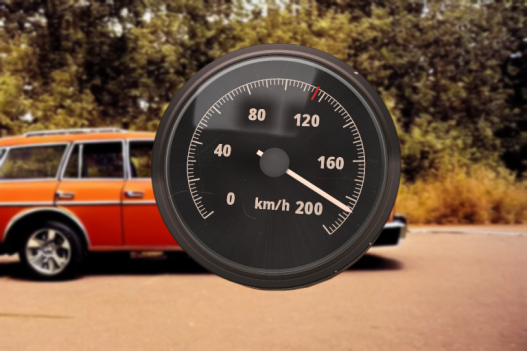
186 km/h
